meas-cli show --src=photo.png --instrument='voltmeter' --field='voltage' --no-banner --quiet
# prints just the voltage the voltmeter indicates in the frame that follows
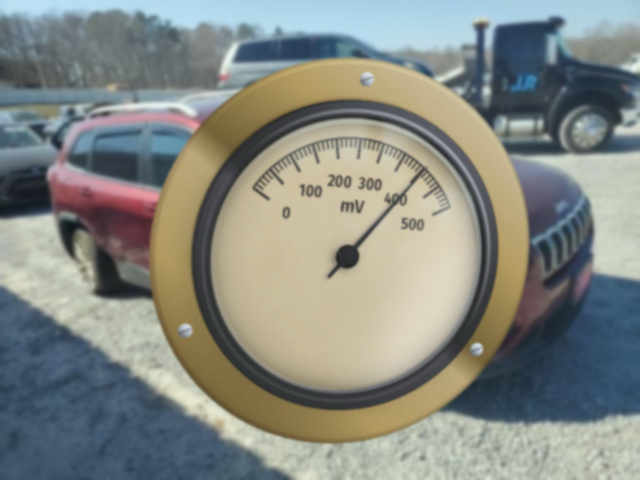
400 mV
